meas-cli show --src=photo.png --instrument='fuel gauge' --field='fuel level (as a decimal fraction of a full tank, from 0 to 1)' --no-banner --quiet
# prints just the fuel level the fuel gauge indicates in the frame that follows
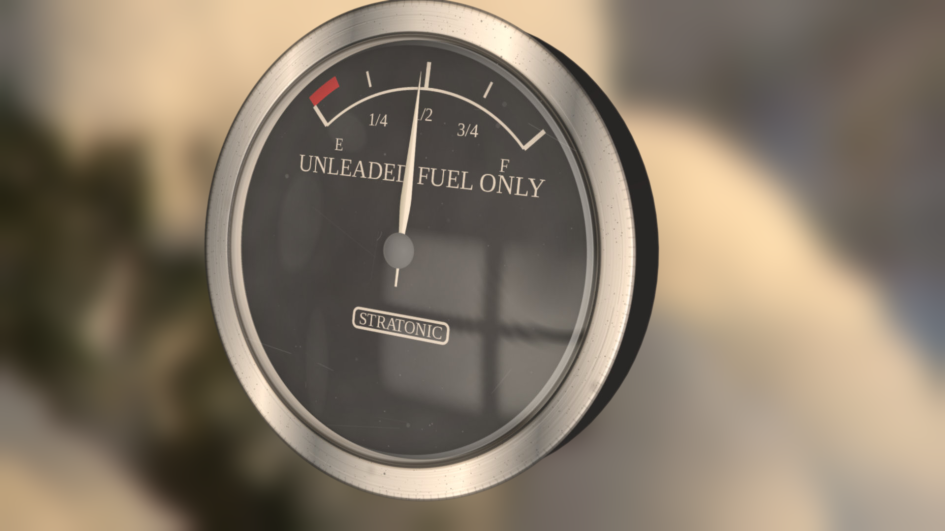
0.5
